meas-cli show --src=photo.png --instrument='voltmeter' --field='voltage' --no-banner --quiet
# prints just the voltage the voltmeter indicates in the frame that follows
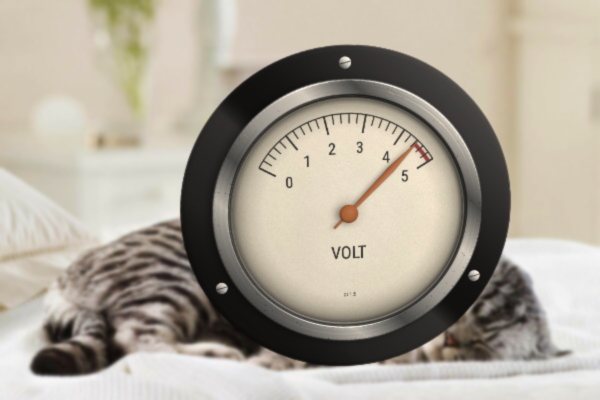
4.4 V
